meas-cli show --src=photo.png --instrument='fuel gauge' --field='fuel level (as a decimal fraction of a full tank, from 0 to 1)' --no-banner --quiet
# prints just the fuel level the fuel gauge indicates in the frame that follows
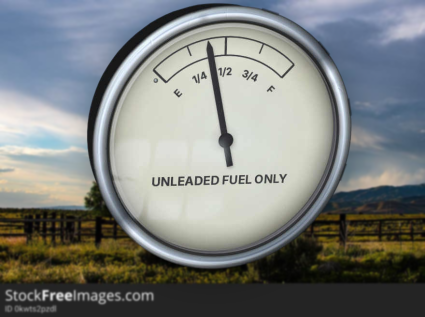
0.375
